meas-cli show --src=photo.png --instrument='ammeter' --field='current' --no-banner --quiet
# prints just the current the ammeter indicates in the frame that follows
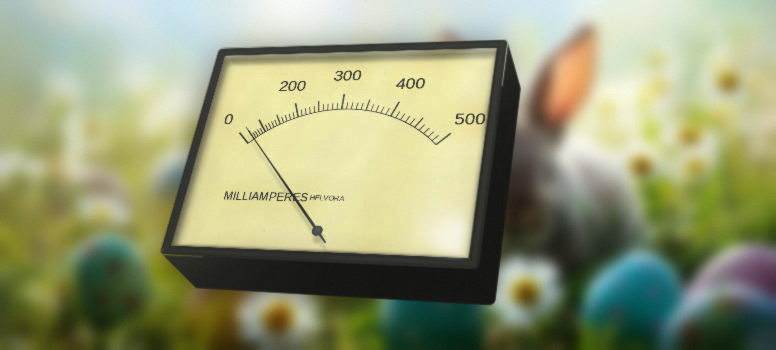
50 mA
